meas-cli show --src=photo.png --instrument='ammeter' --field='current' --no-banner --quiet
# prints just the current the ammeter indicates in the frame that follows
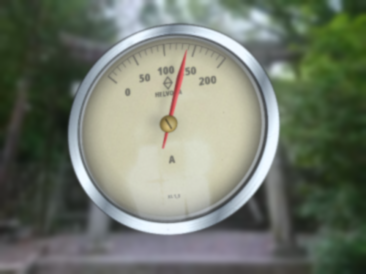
140 A
